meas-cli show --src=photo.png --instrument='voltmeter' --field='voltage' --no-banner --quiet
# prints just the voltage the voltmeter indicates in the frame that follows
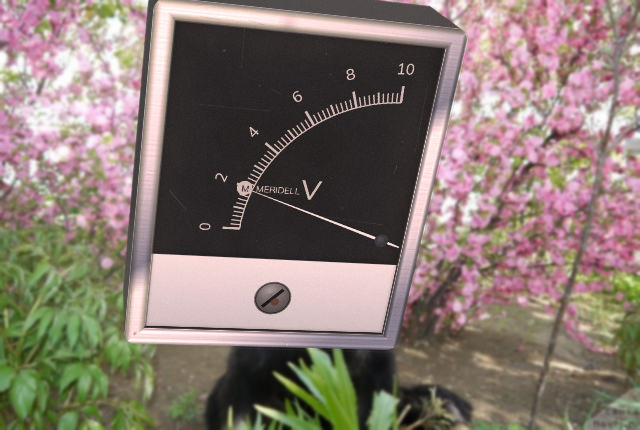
2 V
